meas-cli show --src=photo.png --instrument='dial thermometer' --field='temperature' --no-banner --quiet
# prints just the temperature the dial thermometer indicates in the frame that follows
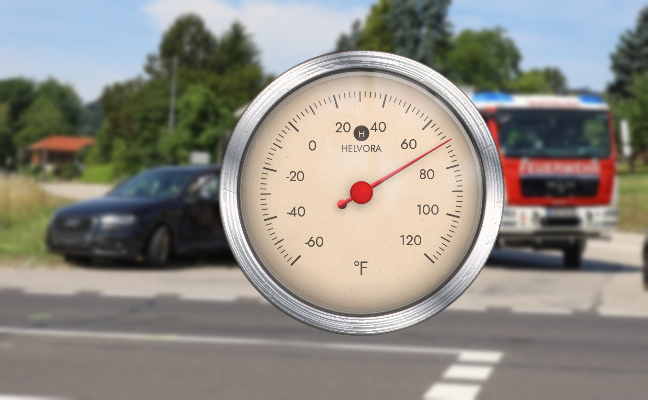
70 °F
